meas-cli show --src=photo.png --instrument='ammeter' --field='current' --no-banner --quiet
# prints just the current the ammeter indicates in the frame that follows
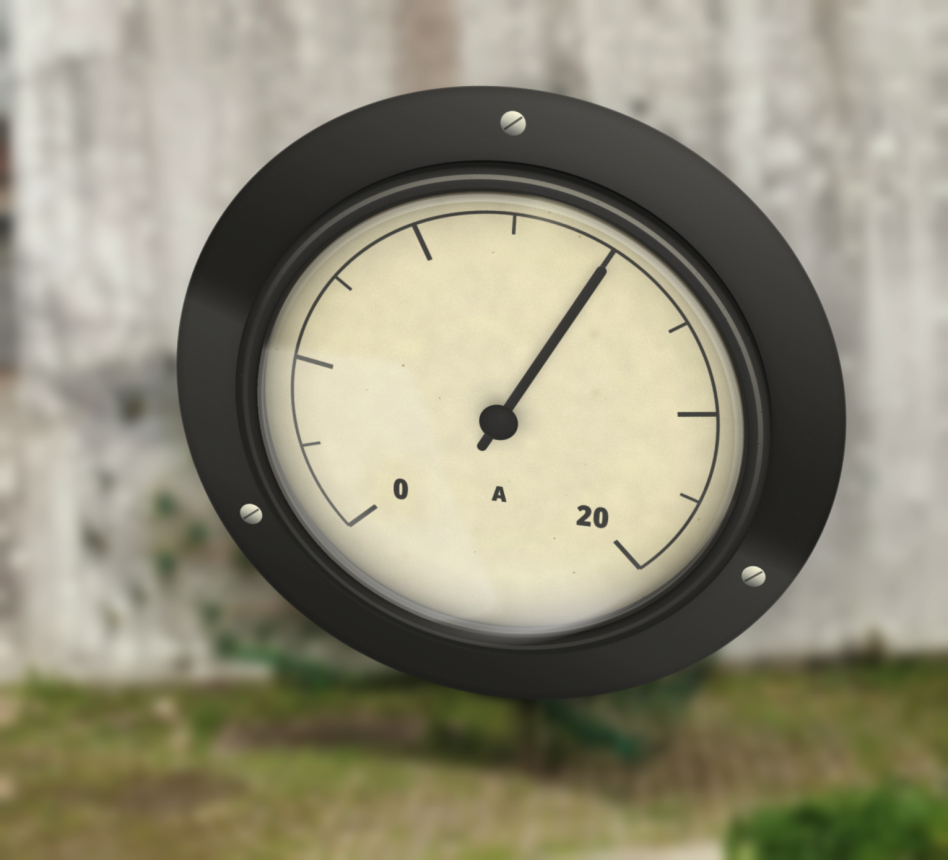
12 A
